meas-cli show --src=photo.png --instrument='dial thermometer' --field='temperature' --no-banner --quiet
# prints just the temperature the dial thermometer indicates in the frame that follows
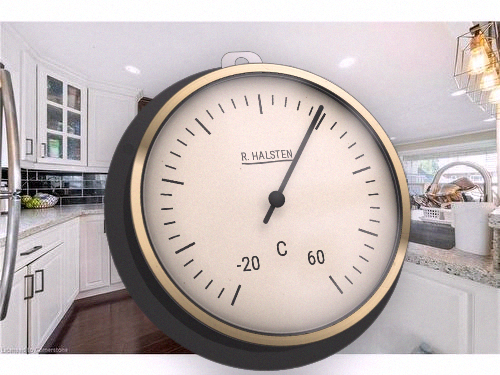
29 °C
